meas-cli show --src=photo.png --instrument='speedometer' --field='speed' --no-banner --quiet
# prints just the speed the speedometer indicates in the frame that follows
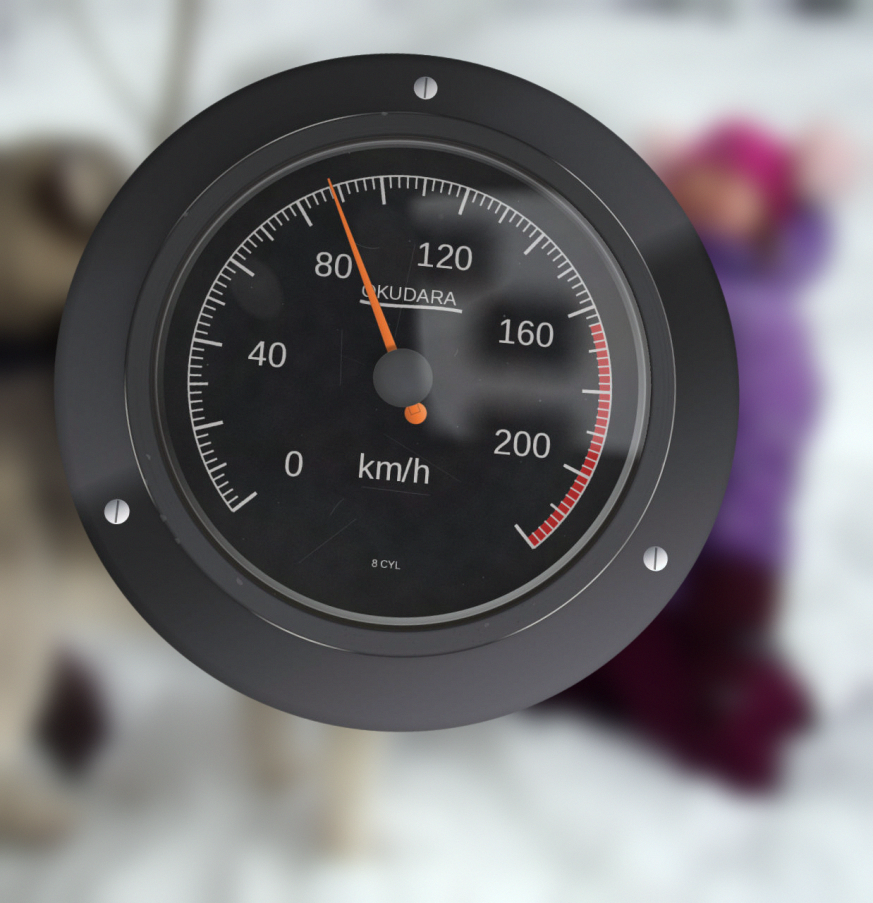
88 km/h
